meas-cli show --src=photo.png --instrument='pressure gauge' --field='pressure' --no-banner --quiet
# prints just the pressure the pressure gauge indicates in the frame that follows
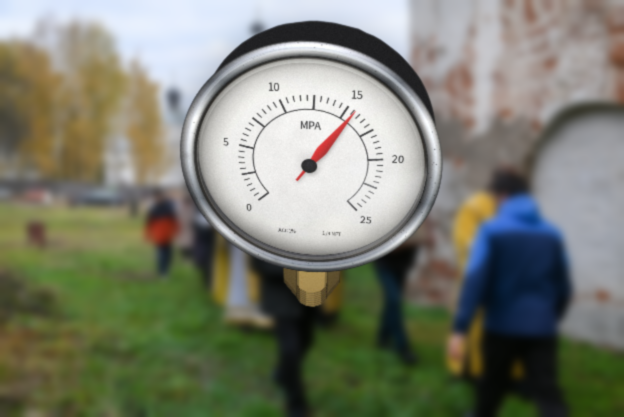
15.5 MPa
